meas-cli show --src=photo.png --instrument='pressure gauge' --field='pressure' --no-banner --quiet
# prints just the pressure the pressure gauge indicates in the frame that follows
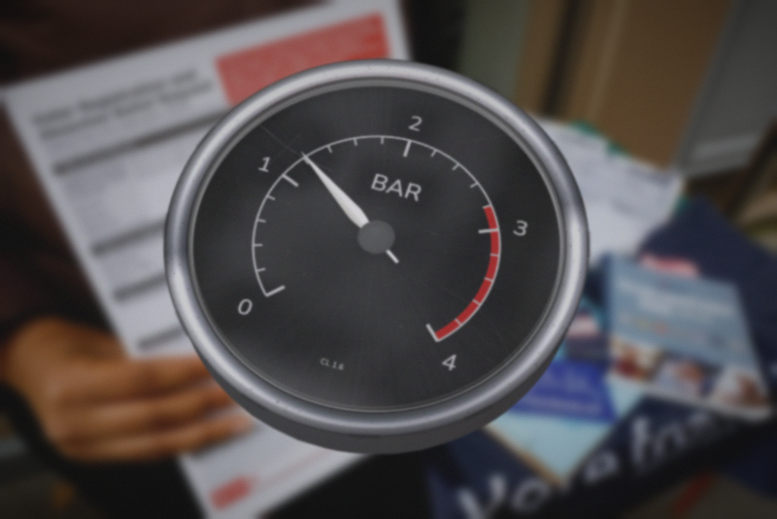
1.2 bar
